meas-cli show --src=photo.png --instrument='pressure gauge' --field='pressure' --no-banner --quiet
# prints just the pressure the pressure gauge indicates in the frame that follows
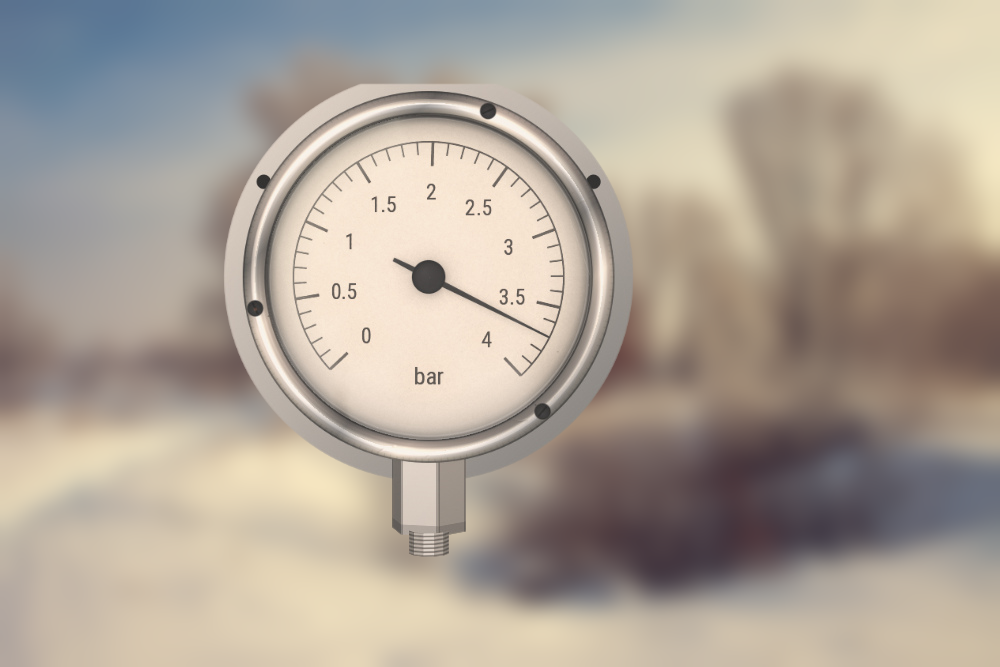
3.7 bar
